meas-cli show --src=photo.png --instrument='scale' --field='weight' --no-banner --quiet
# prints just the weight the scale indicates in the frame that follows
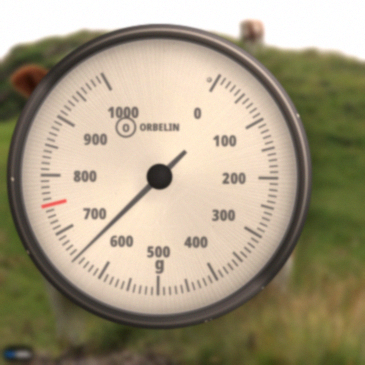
650 g
